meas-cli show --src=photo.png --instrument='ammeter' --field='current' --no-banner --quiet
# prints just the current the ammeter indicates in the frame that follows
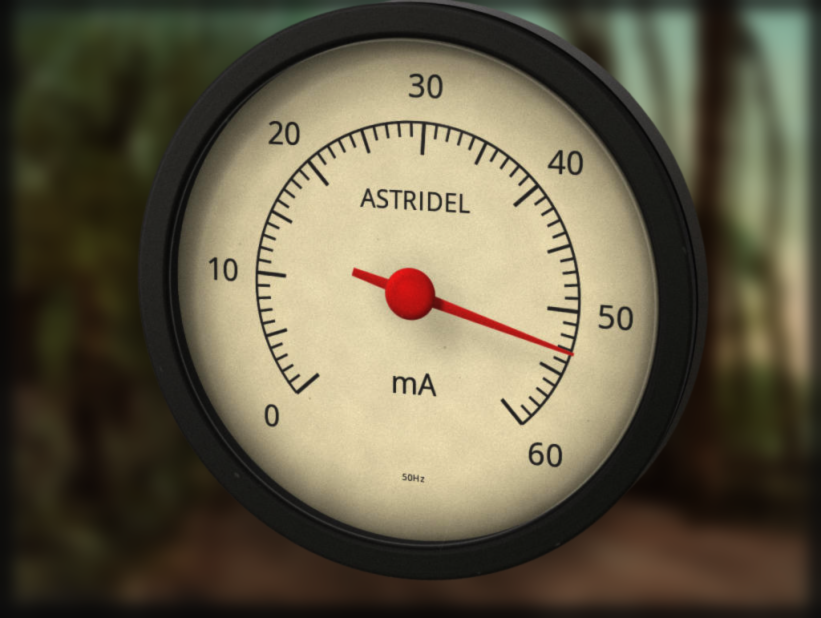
53 mA
